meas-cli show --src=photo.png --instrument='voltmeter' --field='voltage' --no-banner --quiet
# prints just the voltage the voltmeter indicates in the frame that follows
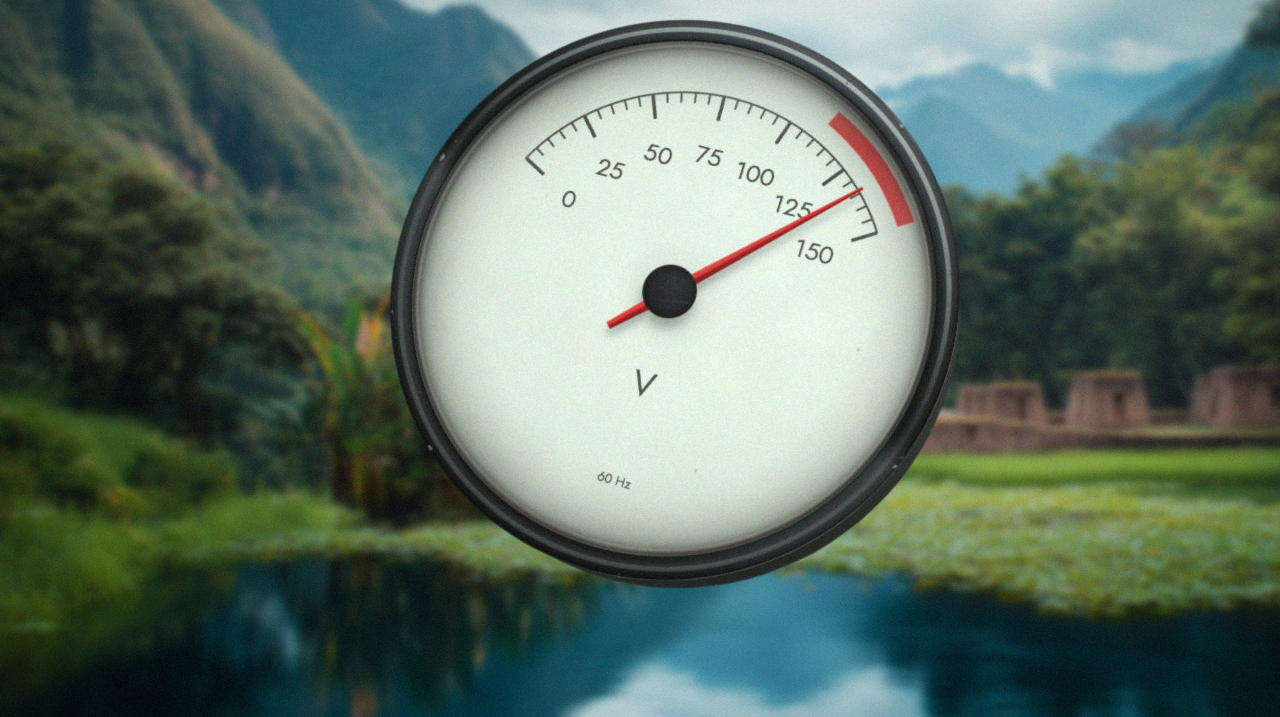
135 V
